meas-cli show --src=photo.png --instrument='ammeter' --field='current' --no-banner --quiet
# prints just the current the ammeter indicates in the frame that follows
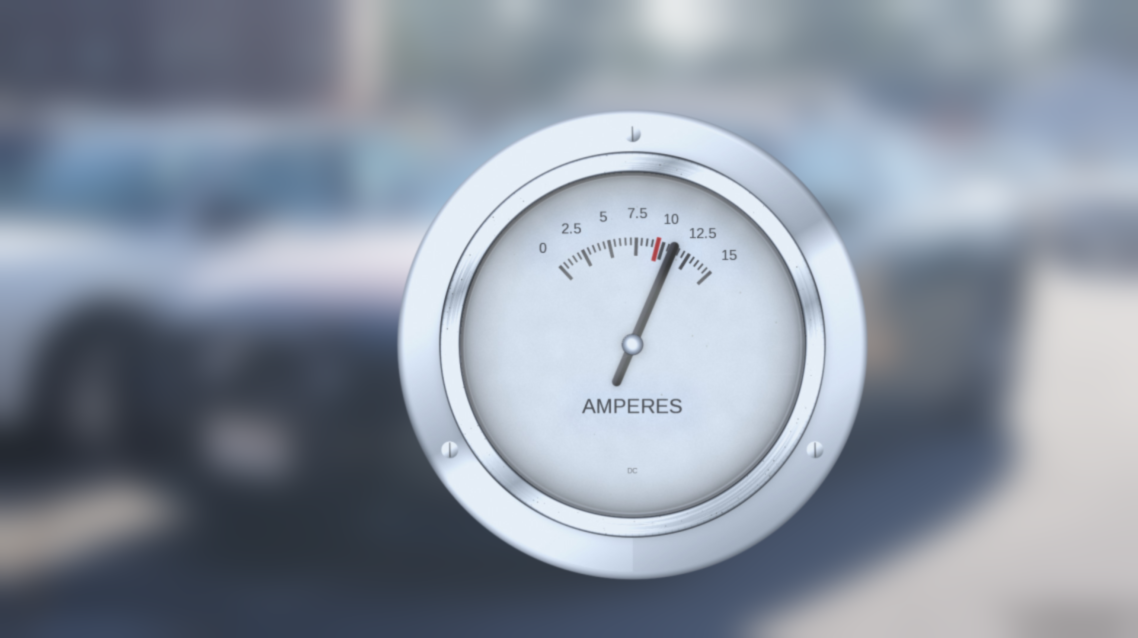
11 A
